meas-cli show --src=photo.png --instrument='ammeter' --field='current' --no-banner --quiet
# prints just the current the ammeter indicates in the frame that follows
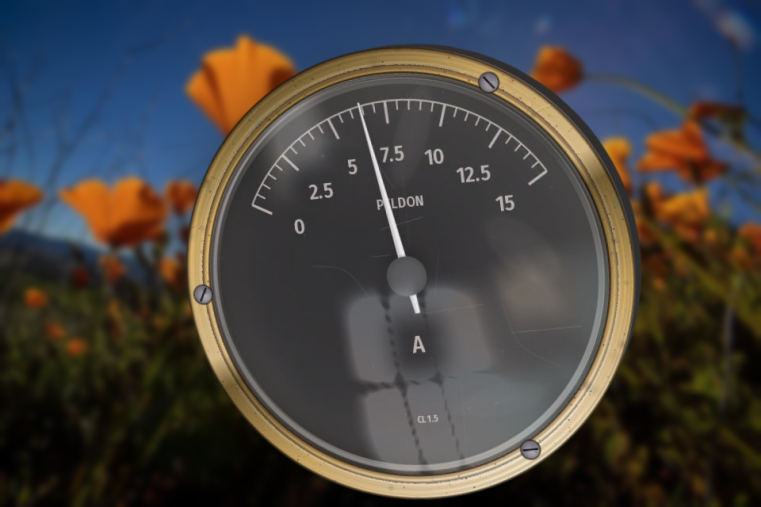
6.5 A
